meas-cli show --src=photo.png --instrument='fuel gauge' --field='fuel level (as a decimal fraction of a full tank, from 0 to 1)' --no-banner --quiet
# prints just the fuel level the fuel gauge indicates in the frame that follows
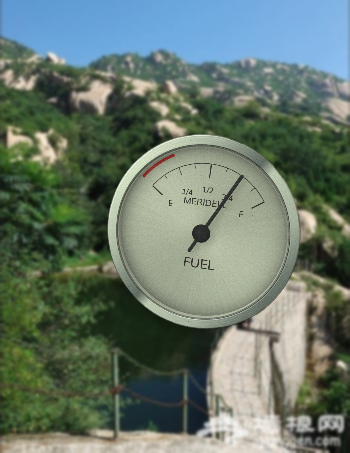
0.75
